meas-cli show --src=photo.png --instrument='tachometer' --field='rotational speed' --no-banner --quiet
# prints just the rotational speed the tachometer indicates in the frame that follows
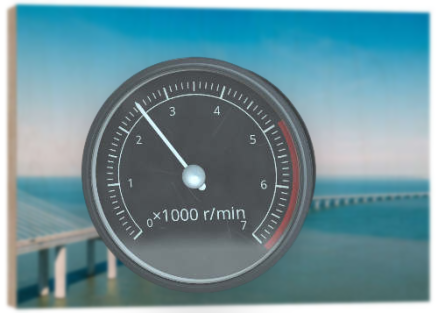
2500 rpm
